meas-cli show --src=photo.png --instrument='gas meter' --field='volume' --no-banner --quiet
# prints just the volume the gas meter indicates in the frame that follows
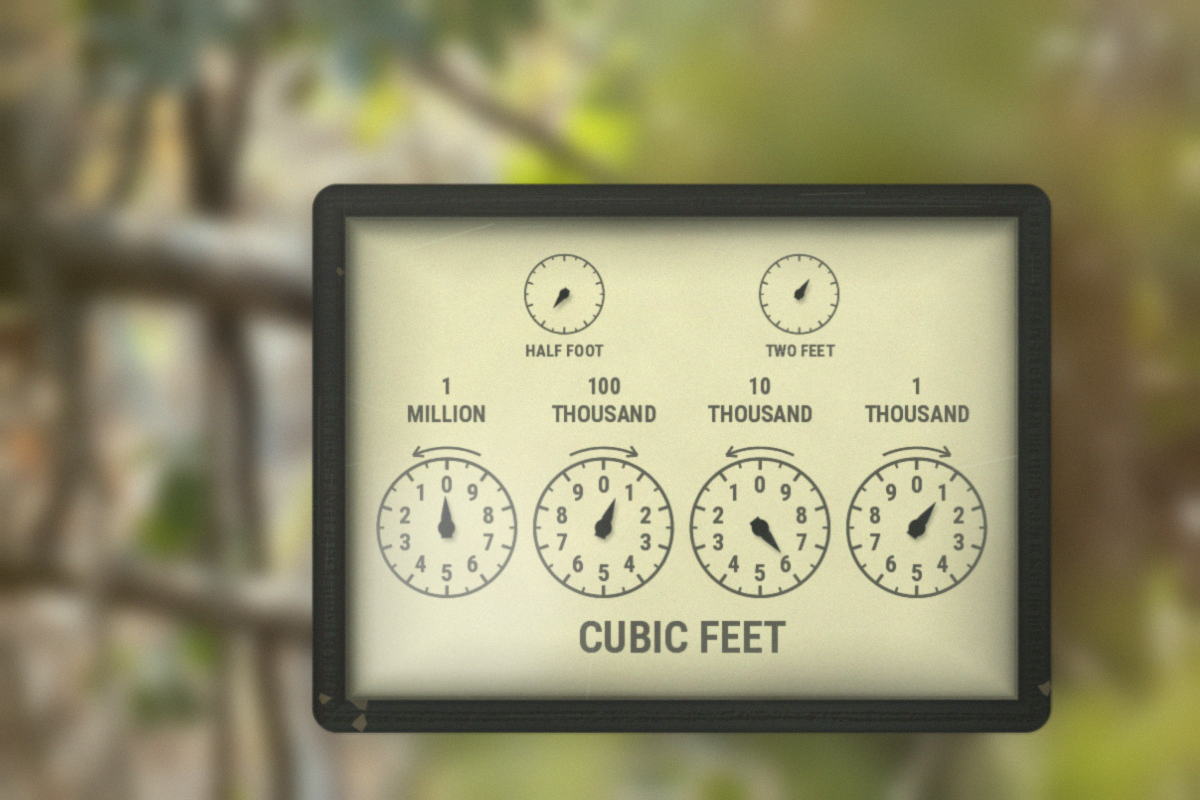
6100 ft³
